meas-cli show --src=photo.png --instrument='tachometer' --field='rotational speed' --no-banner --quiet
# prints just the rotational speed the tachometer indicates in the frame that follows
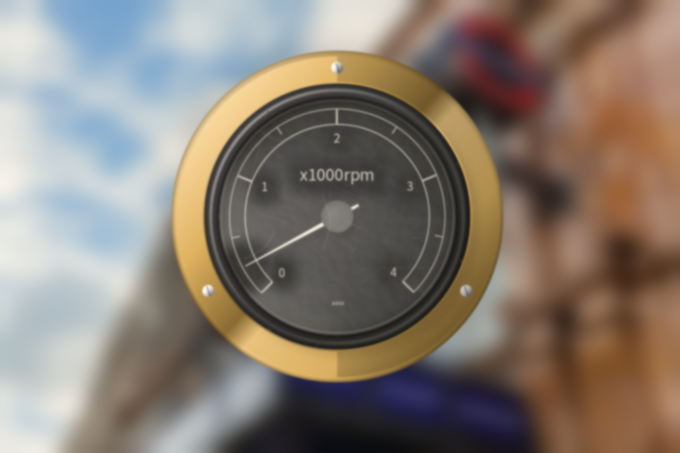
250 rpm
